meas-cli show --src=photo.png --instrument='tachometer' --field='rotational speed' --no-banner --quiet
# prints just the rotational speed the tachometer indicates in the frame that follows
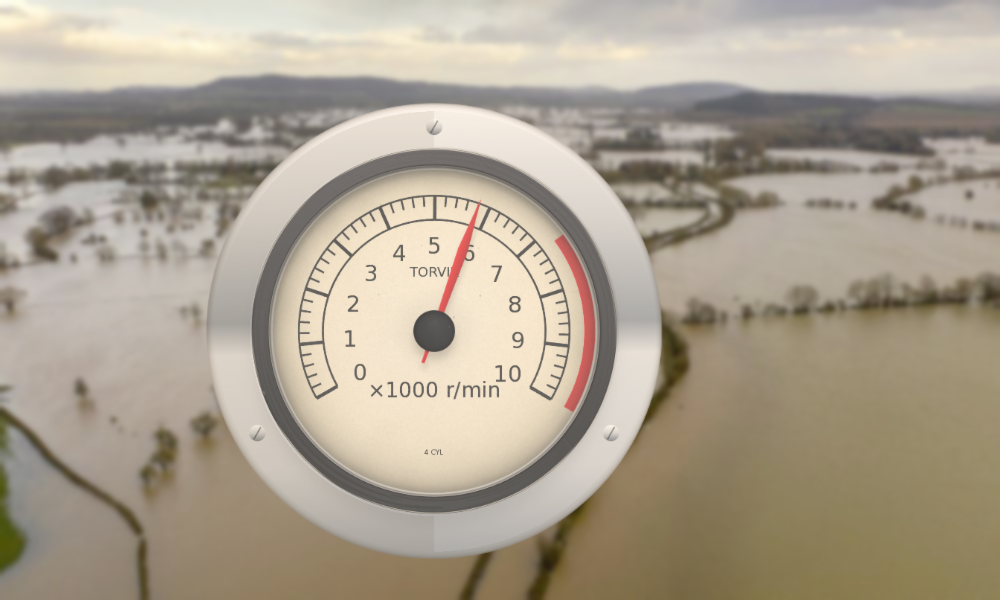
5800 rpm
